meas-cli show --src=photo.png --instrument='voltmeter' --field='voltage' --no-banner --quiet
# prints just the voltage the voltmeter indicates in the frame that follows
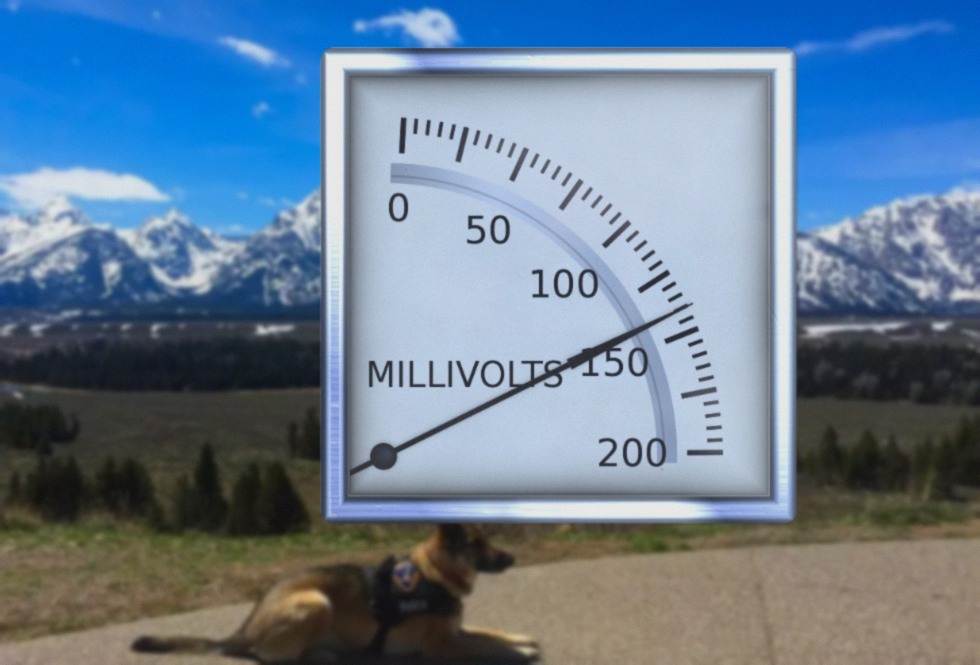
140 mV
